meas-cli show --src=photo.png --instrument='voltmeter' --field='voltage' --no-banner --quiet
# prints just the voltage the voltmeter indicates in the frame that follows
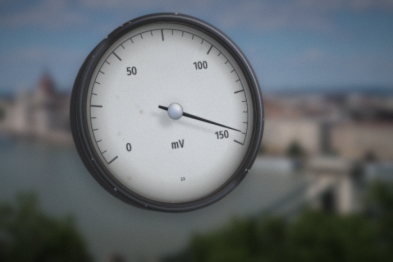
145 mV
